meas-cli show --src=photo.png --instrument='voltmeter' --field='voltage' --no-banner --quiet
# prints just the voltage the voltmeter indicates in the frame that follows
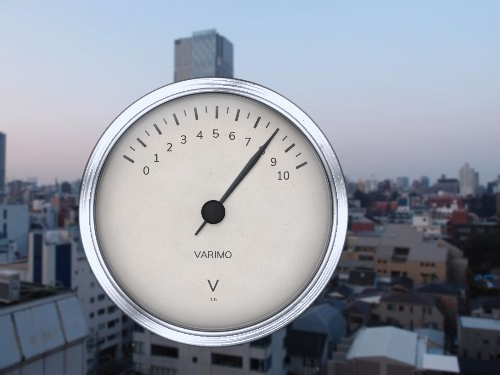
8 V
